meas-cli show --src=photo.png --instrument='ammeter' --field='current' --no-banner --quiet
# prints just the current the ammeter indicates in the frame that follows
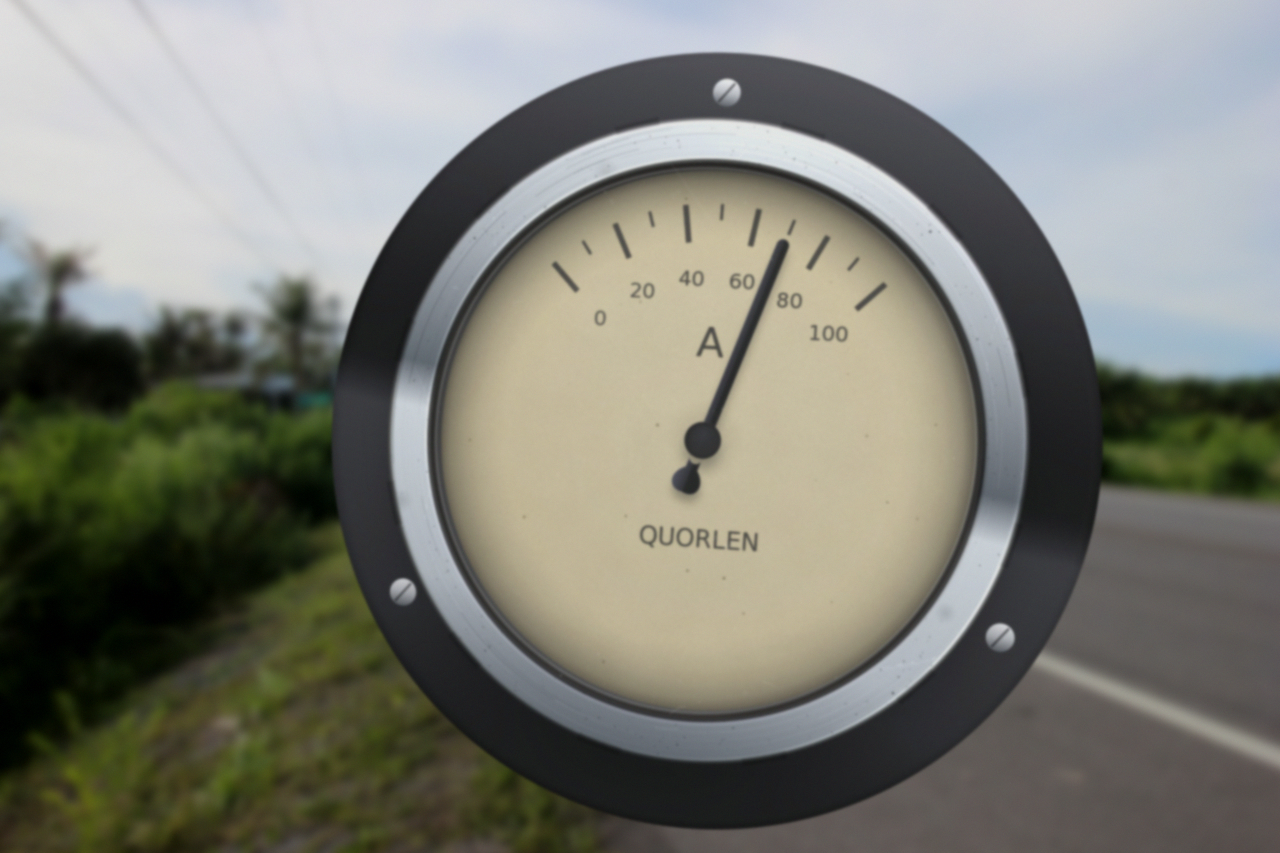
70 A
